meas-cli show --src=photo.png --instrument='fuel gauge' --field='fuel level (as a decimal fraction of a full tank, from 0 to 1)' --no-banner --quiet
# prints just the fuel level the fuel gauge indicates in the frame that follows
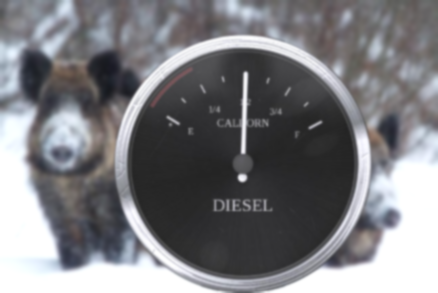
0.5
